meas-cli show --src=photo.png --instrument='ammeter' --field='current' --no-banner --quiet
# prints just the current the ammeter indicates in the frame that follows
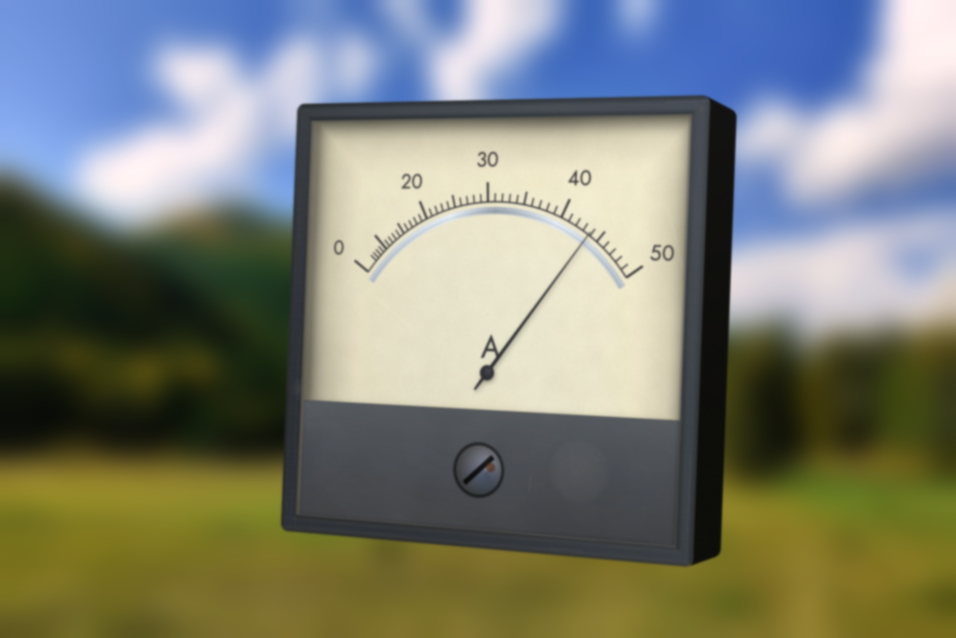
44 A
